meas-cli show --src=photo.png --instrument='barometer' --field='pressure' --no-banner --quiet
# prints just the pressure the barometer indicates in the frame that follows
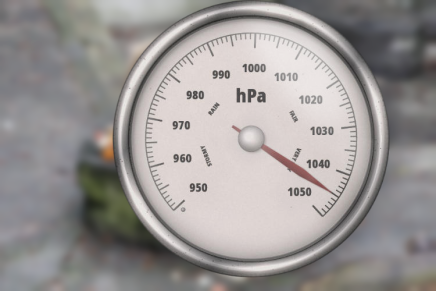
1045 hPa
